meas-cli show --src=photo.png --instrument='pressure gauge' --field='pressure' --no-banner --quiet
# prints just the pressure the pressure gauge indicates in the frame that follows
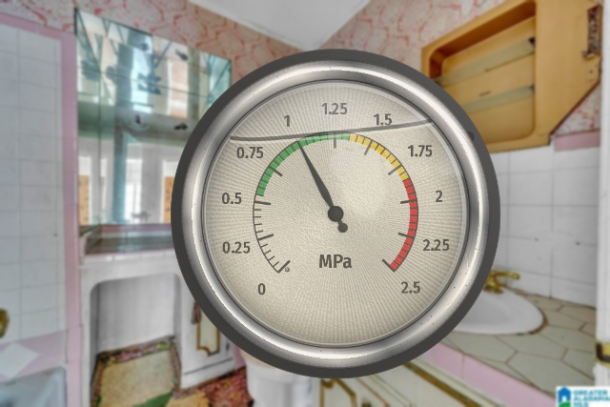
1 MPa
